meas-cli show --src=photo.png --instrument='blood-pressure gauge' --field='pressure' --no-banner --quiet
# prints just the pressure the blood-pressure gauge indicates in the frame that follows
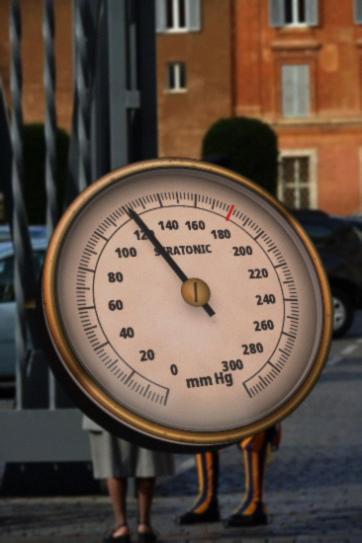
120 mmHg
